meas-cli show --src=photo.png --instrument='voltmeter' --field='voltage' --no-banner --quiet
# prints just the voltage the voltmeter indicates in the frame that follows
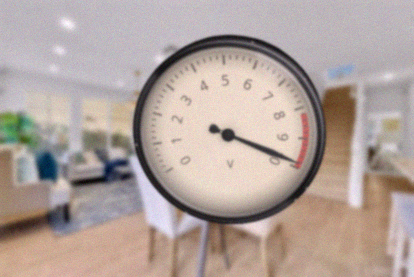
9.8 V
